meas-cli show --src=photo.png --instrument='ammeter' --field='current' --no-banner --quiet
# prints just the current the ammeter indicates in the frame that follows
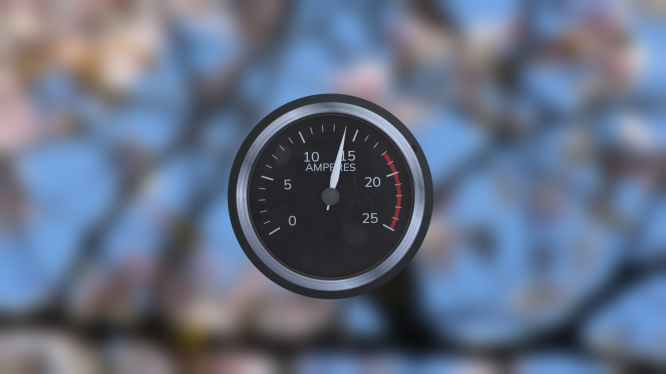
14 A
